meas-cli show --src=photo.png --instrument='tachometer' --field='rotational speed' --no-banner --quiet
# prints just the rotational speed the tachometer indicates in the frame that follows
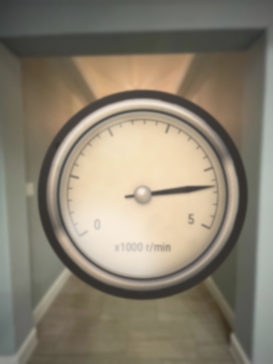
4300 rpm
